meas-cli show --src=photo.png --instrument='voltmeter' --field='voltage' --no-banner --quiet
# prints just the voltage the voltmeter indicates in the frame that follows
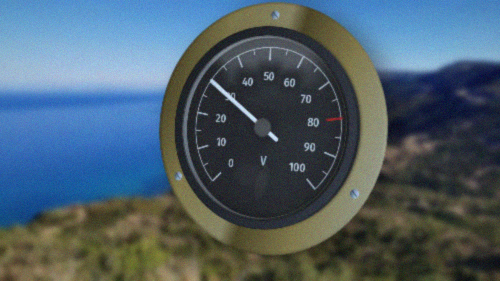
30 V
